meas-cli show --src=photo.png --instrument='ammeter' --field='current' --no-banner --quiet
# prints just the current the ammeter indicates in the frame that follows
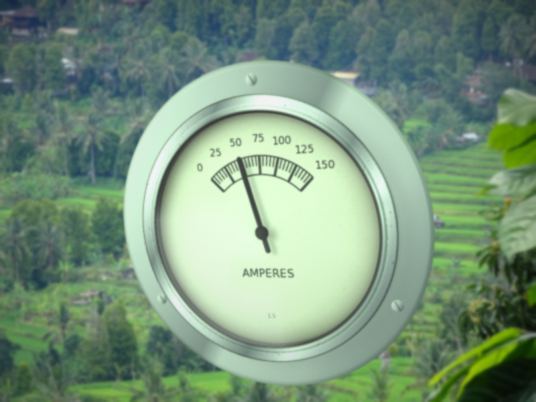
50 A
